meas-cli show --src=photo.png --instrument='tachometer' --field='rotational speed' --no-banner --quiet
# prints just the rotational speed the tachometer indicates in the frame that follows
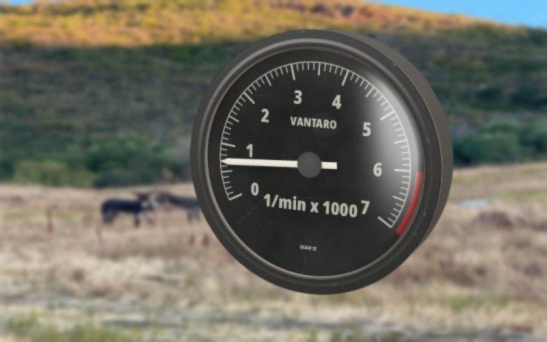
700 rpm
